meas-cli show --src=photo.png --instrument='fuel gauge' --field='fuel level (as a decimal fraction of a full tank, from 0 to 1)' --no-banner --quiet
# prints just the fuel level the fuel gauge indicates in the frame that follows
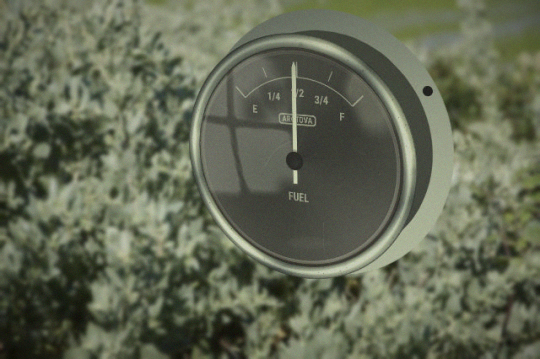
0.5
